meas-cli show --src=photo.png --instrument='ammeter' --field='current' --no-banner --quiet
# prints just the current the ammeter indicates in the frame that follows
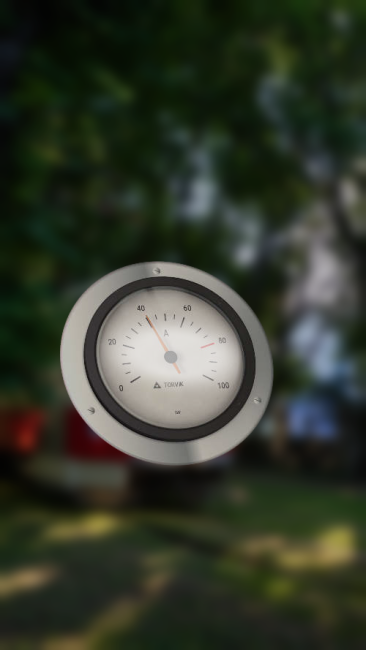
40 A
